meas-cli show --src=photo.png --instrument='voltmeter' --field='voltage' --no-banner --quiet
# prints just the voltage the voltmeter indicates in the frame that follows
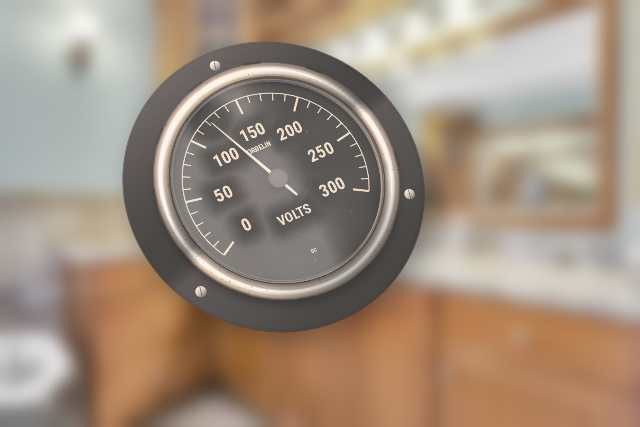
120 V
